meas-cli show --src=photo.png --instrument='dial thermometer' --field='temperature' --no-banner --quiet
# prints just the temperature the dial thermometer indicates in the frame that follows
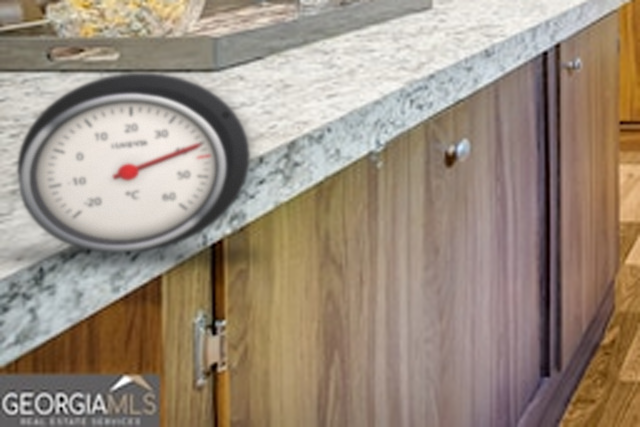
40 °C
